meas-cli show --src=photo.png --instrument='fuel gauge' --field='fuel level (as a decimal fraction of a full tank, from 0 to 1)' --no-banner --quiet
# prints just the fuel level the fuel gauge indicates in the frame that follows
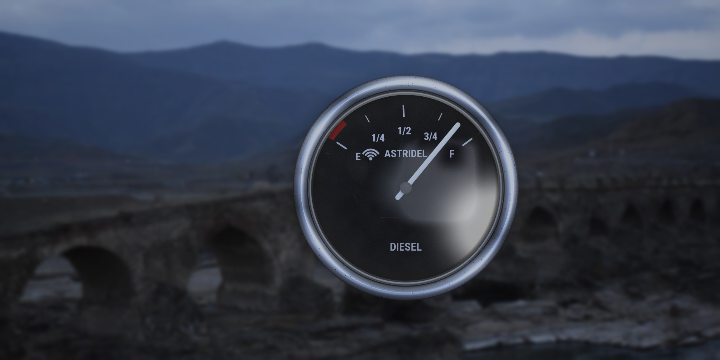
0.875
